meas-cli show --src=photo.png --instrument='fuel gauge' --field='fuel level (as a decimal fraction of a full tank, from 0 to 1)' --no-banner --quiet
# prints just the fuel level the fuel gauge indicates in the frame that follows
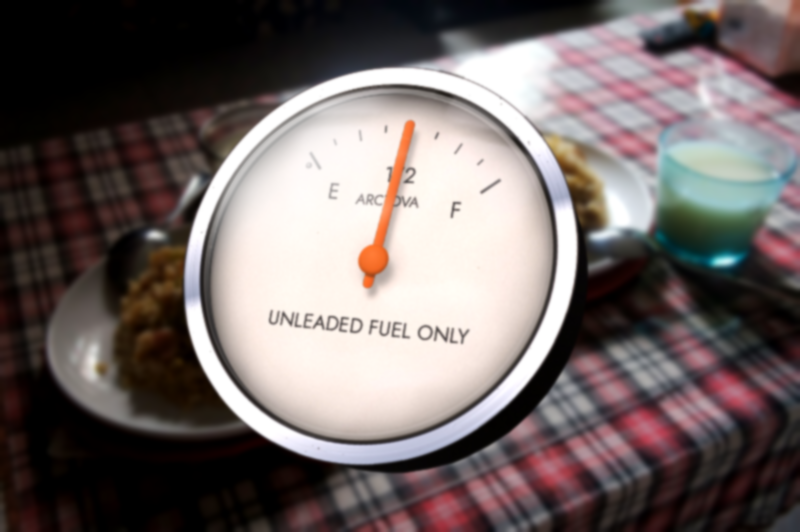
0.5
